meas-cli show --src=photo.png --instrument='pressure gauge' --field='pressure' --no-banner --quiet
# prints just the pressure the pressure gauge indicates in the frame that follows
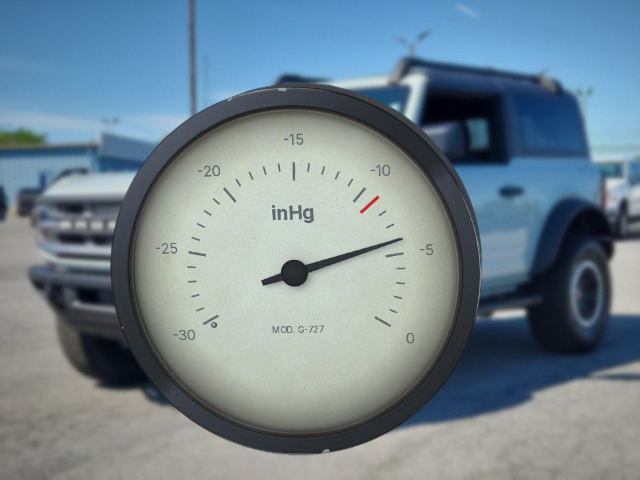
-6 inHg
